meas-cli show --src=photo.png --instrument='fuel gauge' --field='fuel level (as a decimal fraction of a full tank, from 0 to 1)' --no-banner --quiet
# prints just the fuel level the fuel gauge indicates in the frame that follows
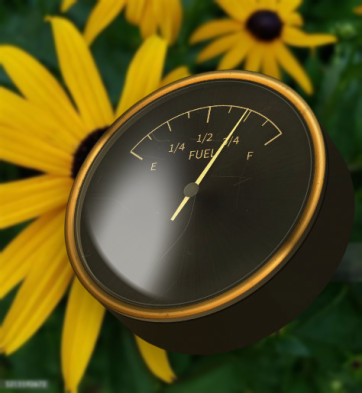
0.75
